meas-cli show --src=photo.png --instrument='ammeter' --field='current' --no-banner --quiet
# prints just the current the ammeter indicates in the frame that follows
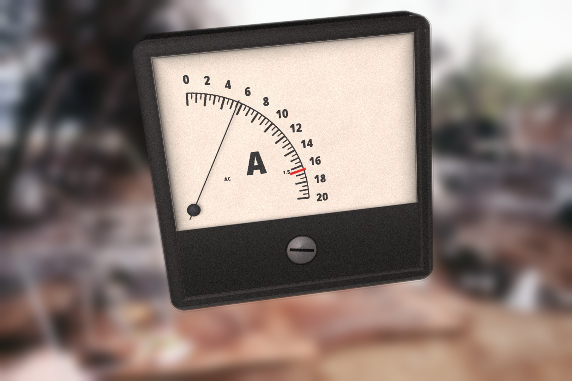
5.5 A
